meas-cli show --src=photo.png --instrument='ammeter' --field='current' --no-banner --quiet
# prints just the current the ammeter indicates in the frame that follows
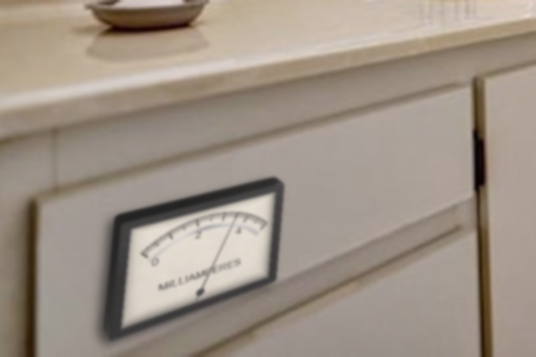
3.5 mA
